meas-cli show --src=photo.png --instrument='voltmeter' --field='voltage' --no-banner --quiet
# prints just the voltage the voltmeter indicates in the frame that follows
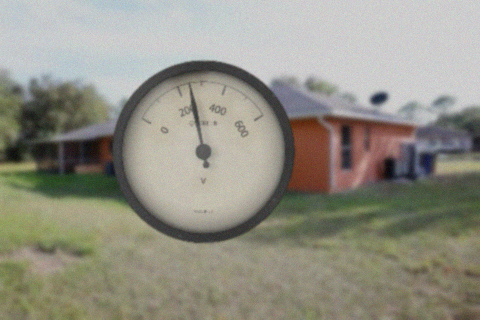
250 V
